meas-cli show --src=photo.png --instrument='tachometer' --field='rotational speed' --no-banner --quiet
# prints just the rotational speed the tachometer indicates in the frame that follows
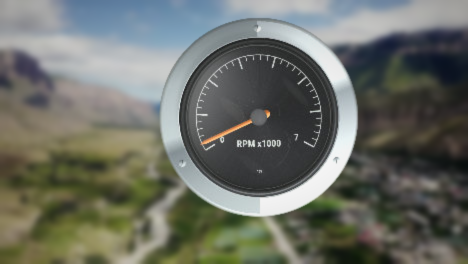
200 rpm
